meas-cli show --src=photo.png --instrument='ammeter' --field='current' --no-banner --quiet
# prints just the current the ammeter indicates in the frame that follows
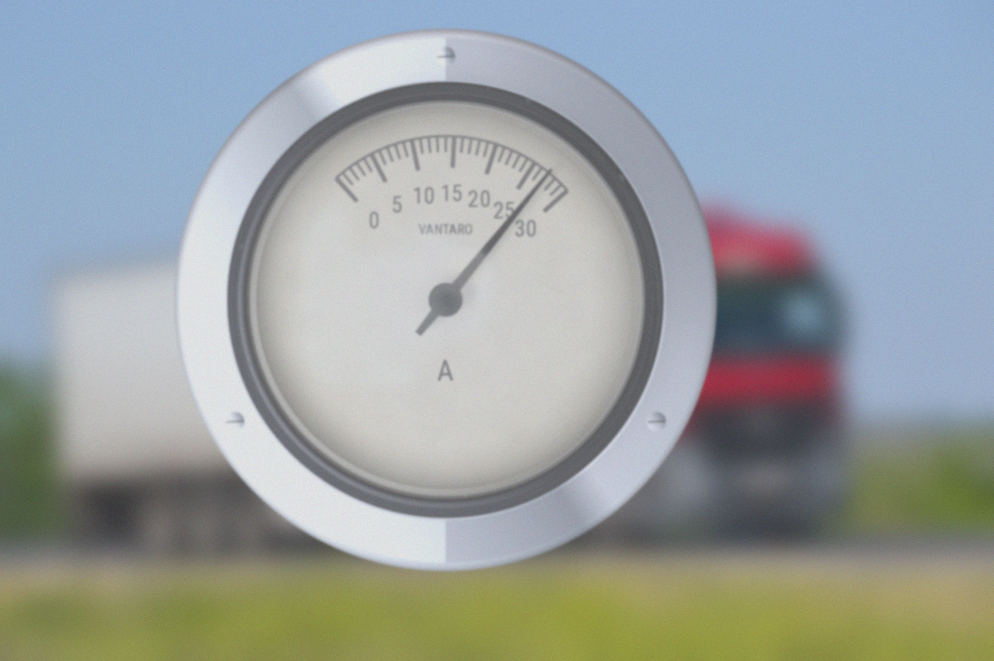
27 A
